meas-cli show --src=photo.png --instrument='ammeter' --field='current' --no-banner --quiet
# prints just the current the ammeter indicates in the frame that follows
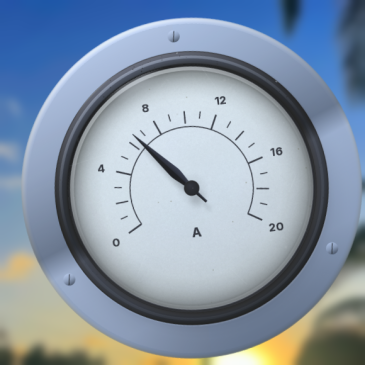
6.5 A
